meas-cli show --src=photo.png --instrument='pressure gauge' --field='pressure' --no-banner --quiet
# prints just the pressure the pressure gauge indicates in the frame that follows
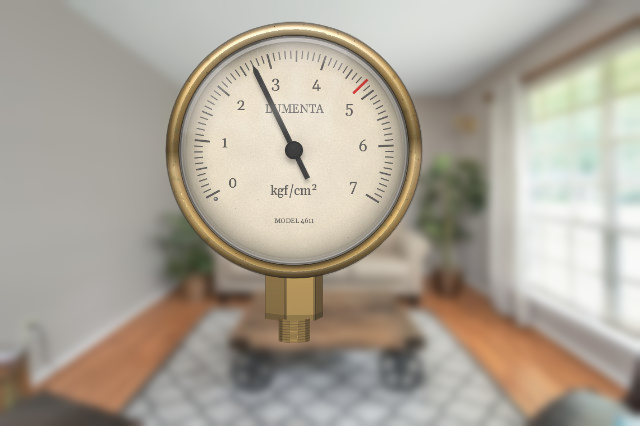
2.7 kg/cm²
